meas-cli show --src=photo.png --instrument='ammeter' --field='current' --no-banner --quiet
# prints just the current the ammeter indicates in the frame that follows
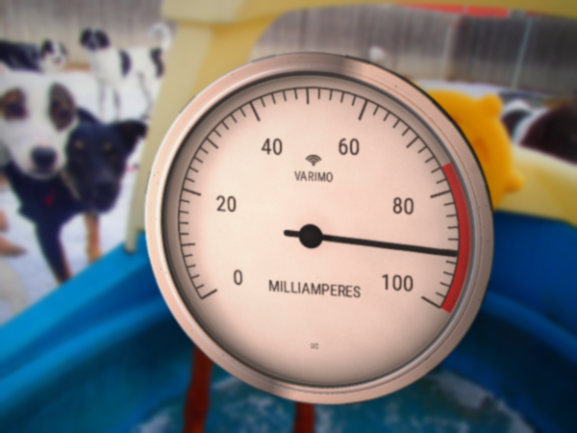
90 mA
